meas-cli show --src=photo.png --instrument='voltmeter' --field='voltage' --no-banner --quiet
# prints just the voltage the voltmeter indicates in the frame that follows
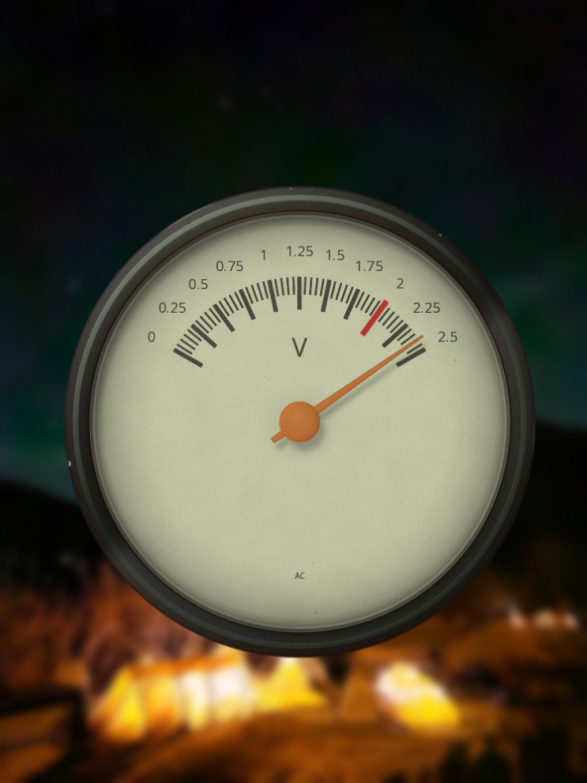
2.4 V
